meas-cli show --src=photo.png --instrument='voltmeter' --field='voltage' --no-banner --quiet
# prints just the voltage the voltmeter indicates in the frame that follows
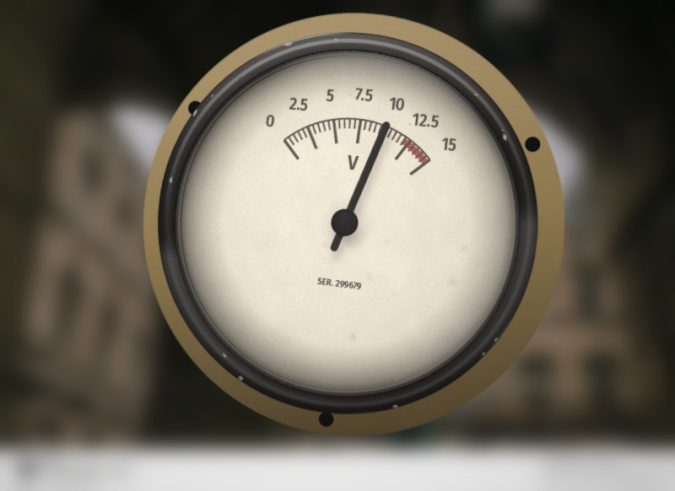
10 V
